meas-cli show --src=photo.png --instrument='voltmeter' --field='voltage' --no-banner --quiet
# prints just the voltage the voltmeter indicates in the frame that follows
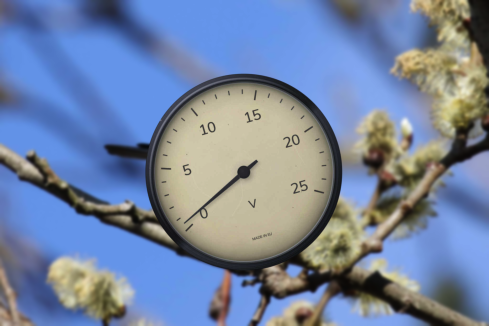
0.5 V
